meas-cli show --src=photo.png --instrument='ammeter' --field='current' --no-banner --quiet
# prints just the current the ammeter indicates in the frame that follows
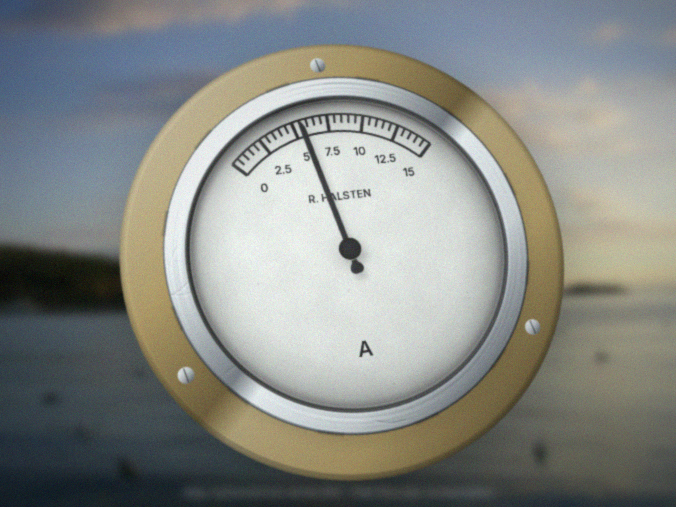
5.5 A
